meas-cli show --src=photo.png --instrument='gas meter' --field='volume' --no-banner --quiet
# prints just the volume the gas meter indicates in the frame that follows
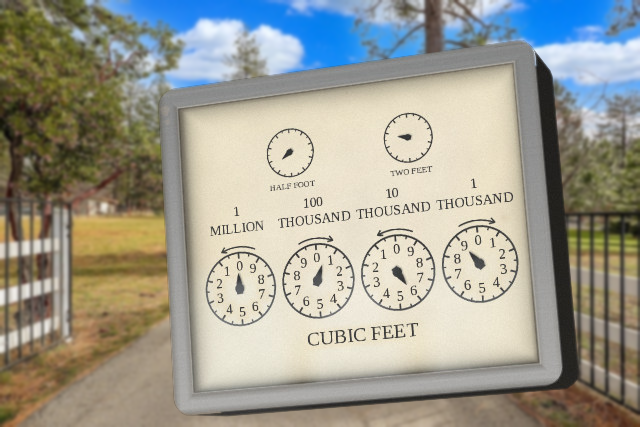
5900 ft³
